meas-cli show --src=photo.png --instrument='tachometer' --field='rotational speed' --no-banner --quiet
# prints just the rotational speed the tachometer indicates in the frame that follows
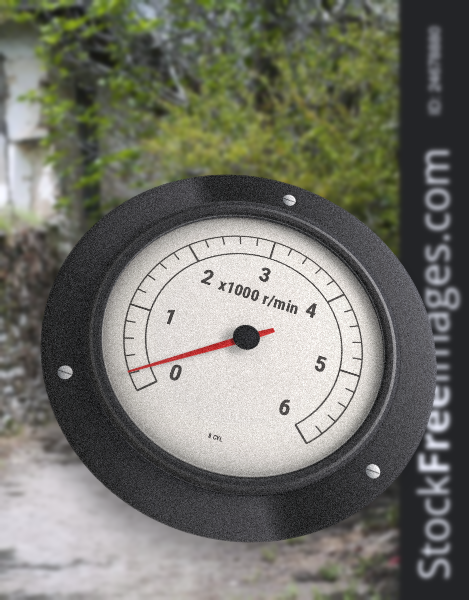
200 rpm
